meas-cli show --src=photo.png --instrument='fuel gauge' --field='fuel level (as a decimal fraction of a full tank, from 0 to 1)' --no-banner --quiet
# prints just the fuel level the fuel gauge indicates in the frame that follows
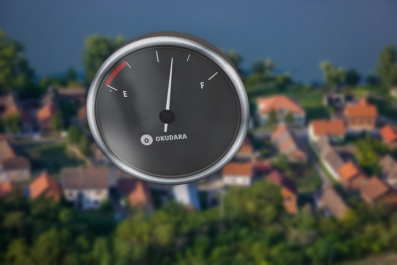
0.625
